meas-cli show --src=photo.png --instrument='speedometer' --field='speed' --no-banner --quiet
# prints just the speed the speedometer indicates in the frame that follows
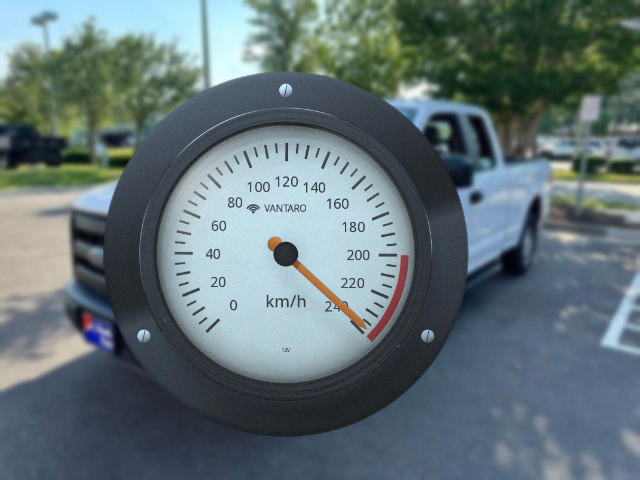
237.5 km/h
